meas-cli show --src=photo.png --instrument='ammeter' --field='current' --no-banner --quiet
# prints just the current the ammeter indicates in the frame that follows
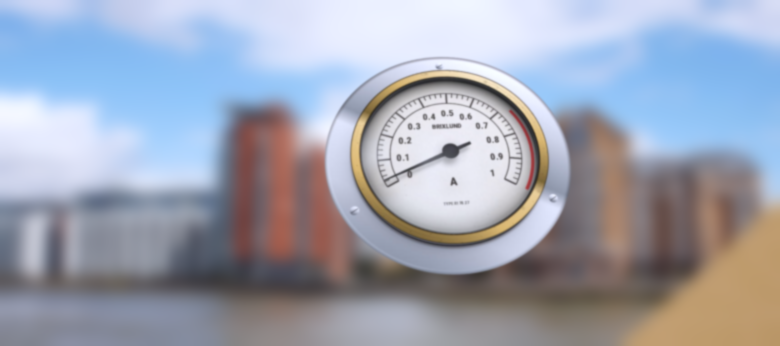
0.02 A
